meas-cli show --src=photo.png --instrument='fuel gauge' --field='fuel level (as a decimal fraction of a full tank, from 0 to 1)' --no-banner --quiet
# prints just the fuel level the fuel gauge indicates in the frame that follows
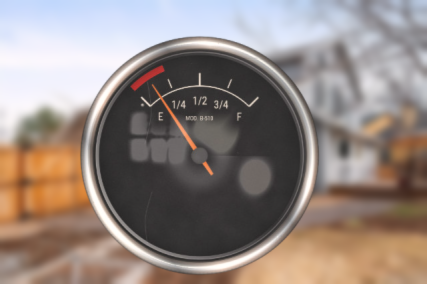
0.125
